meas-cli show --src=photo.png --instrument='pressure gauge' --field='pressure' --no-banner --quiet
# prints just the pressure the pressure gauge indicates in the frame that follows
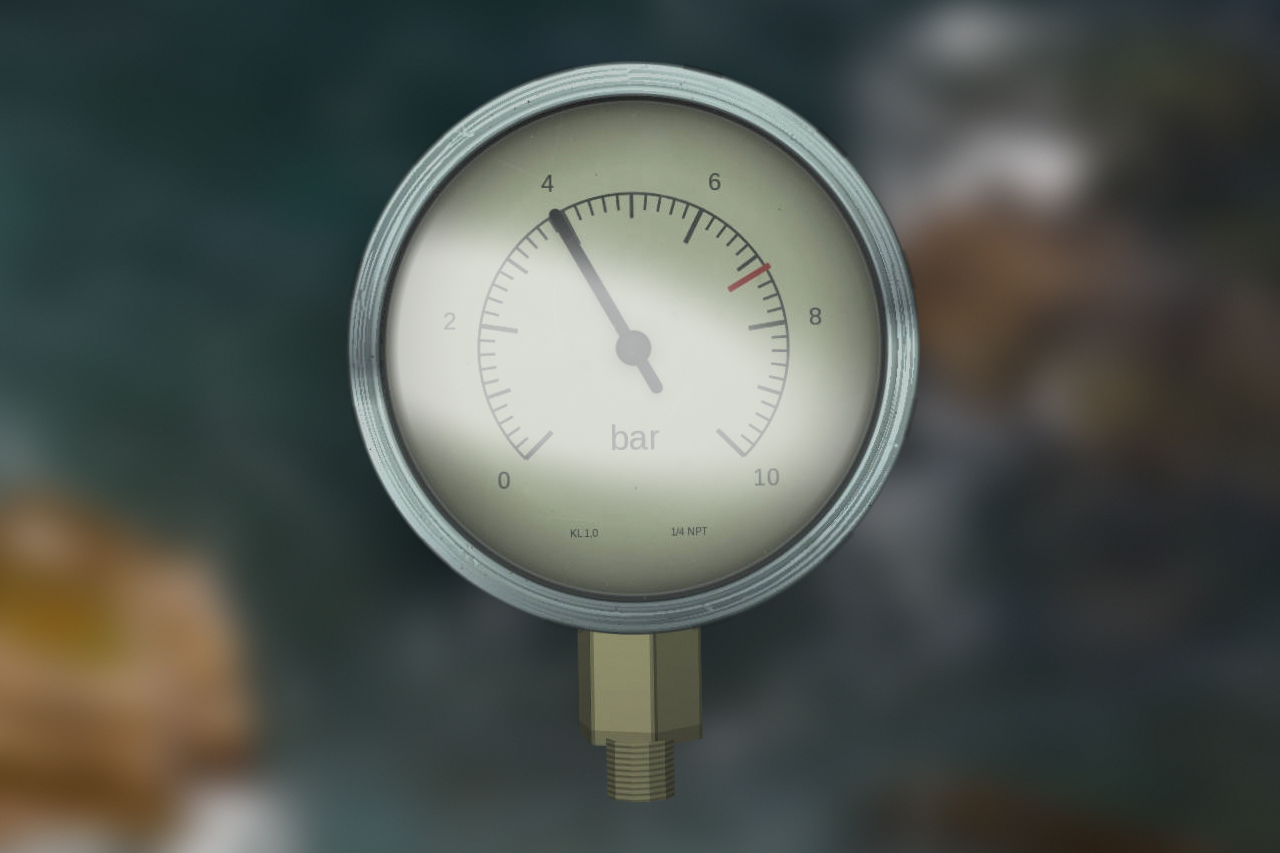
3.9 bar
